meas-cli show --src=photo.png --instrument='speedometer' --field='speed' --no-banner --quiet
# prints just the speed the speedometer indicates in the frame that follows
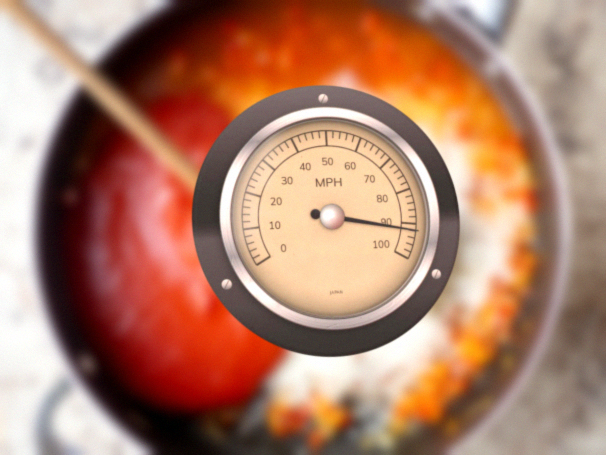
92 mph
